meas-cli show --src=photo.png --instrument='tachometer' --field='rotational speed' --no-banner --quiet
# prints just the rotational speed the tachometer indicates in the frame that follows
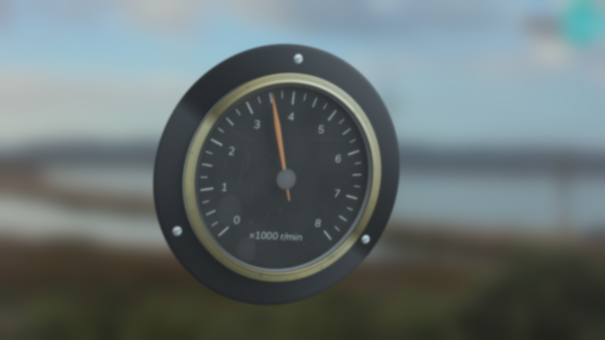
3500 rpm
